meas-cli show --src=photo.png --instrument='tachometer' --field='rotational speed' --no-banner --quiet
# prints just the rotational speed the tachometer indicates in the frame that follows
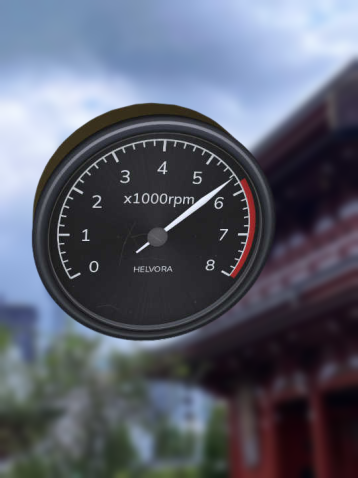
5600 rpm
